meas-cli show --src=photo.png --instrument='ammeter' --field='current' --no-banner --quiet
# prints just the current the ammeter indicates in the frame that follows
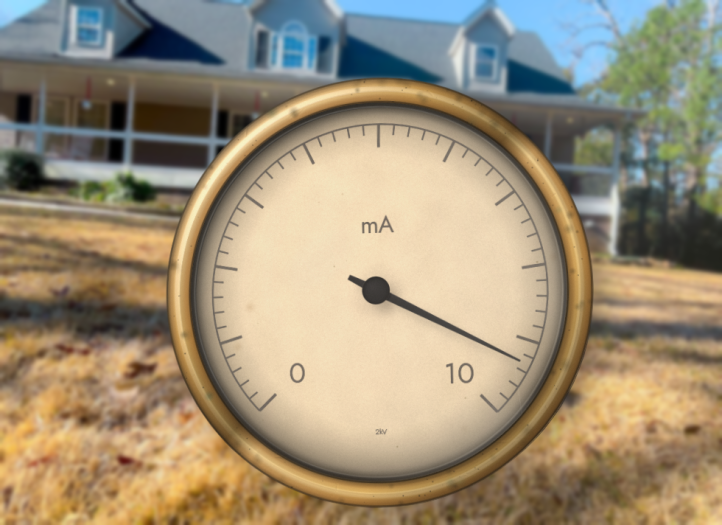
9.3 mA
